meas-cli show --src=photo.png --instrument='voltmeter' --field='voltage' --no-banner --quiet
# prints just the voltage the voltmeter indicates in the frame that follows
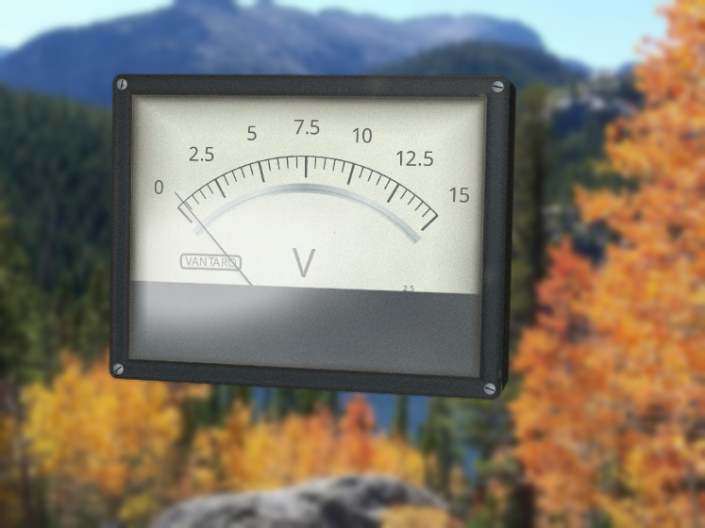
0.5 V
